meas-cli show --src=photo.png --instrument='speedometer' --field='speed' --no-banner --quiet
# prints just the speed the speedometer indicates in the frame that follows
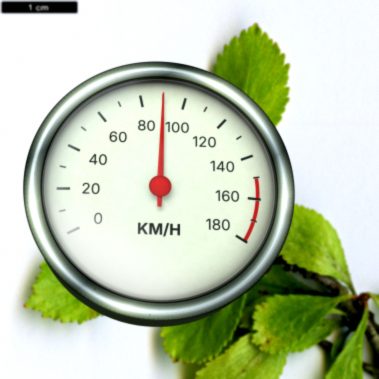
90 km/h
